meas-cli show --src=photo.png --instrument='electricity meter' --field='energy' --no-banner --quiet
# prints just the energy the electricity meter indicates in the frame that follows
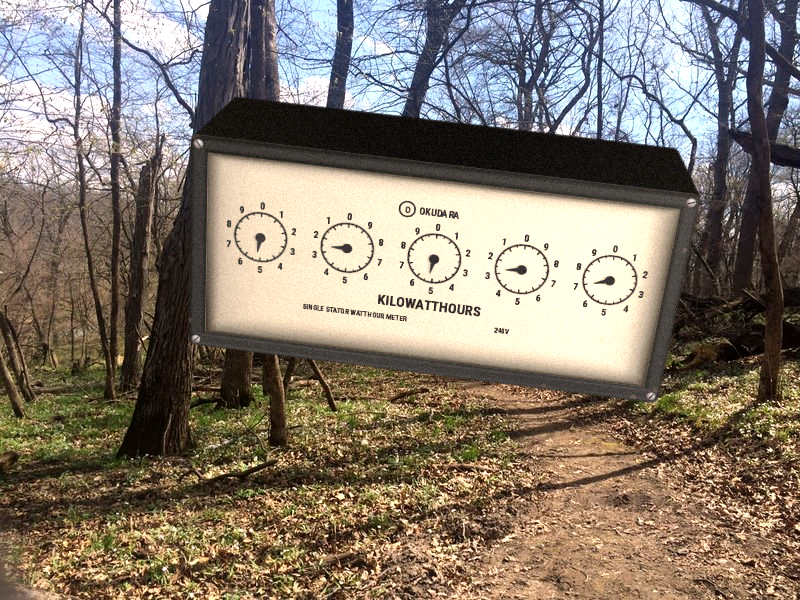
52527 kWh
